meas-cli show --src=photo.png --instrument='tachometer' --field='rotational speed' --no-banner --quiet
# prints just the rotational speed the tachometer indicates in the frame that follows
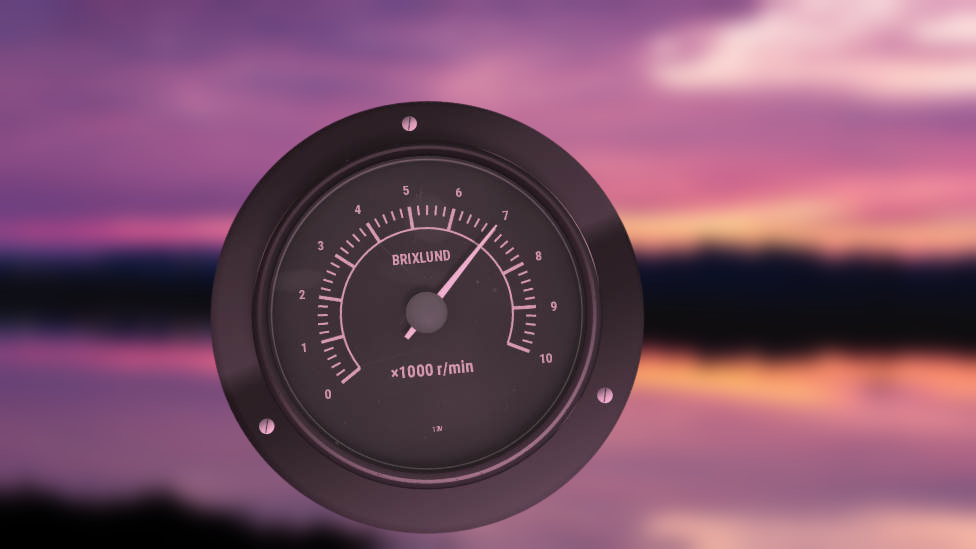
7000 rpm
